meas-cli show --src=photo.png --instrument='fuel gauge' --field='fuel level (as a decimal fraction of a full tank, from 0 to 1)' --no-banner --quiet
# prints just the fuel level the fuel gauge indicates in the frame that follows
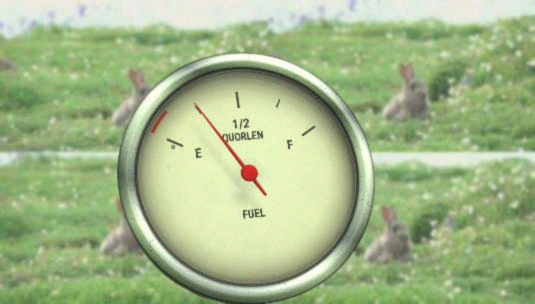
0.25
